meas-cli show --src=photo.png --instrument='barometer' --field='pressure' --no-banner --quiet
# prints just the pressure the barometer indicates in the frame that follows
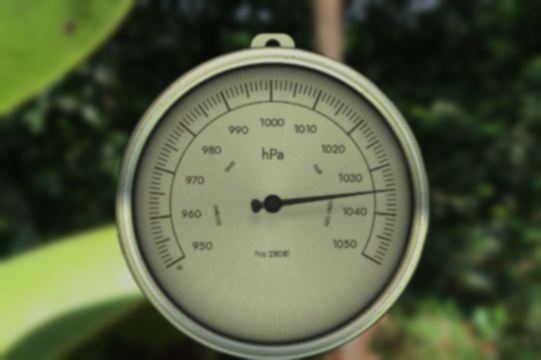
1035 hPa
